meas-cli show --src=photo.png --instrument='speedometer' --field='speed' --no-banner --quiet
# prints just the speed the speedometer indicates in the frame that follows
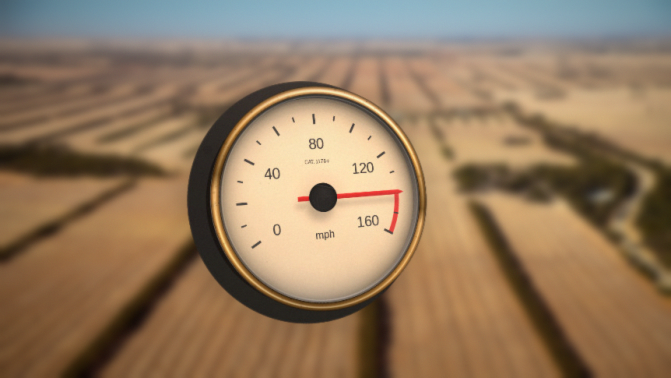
140 mph
